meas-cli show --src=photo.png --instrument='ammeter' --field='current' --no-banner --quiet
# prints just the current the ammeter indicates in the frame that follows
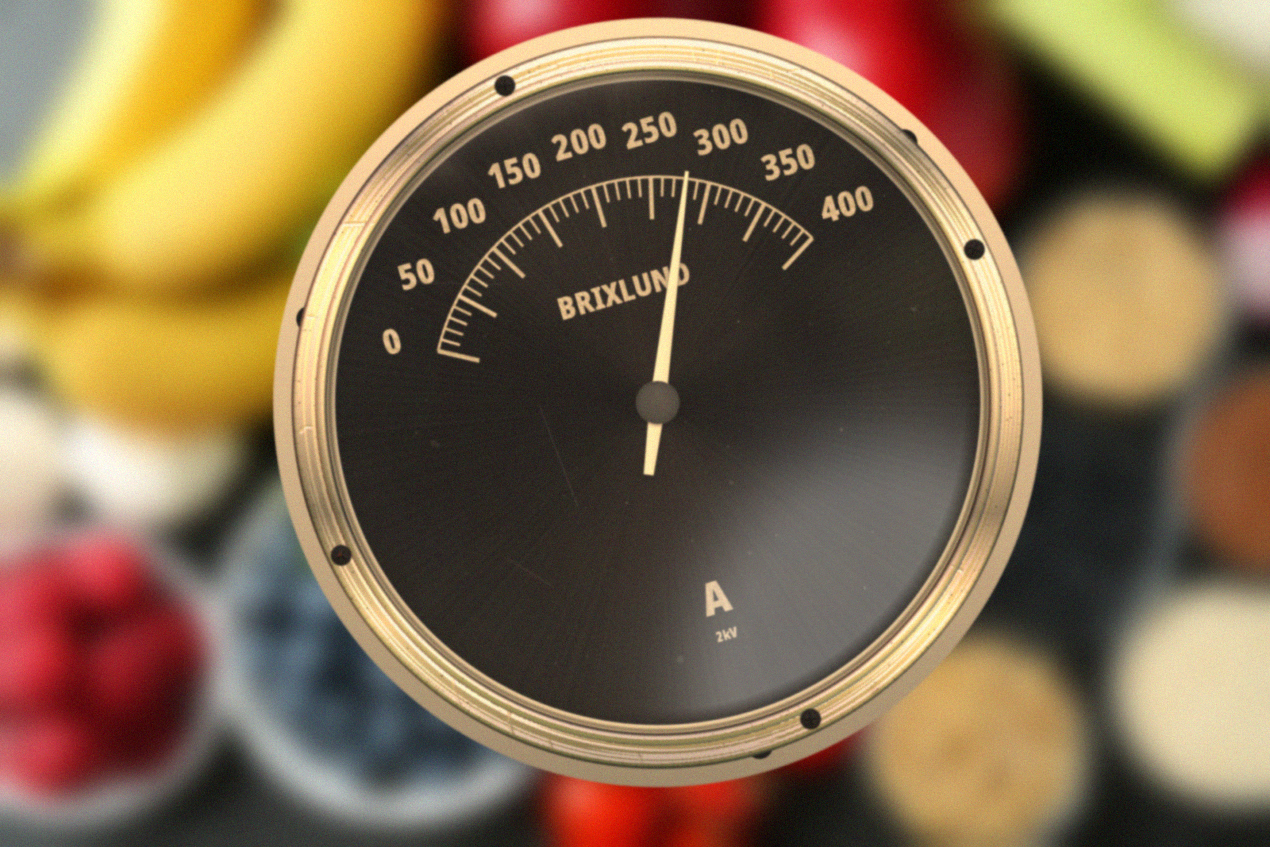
280 A
